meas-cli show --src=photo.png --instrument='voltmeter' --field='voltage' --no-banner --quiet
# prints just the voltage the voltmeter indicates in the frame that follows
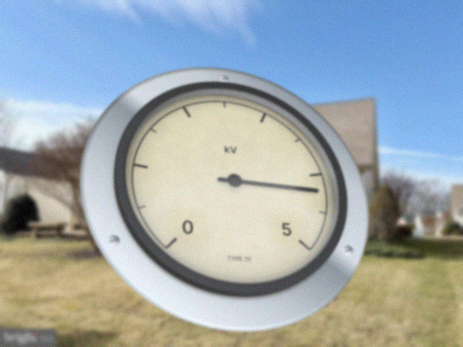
4.25 kV
